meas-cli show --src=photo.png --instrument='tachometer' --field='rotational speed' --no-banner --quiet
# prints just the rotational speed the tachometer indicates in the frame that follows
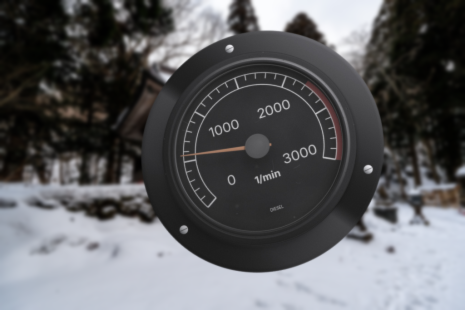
550 rpm
